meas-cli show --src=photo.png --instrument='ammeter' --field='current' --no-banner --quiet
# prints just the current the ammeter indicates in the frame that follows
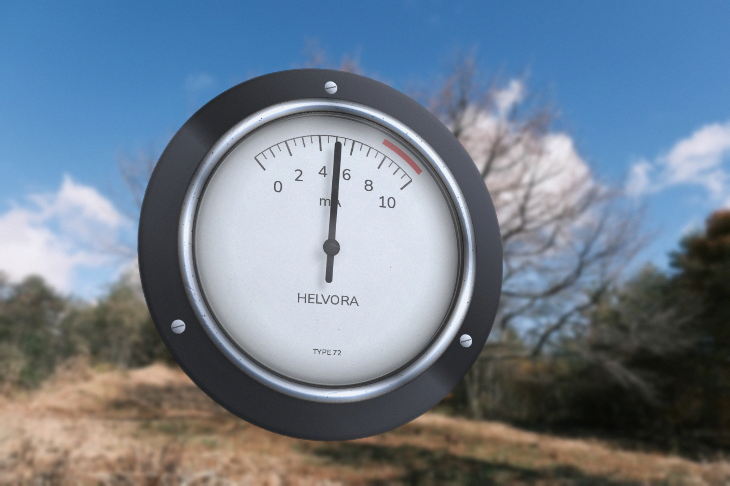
5 mA
